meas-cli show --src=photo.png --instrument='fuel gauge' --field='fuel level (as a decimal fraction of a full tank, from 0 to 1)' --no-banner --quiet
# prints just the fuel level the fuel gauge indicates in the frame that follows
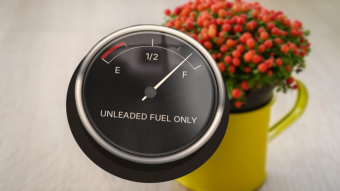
0.875
